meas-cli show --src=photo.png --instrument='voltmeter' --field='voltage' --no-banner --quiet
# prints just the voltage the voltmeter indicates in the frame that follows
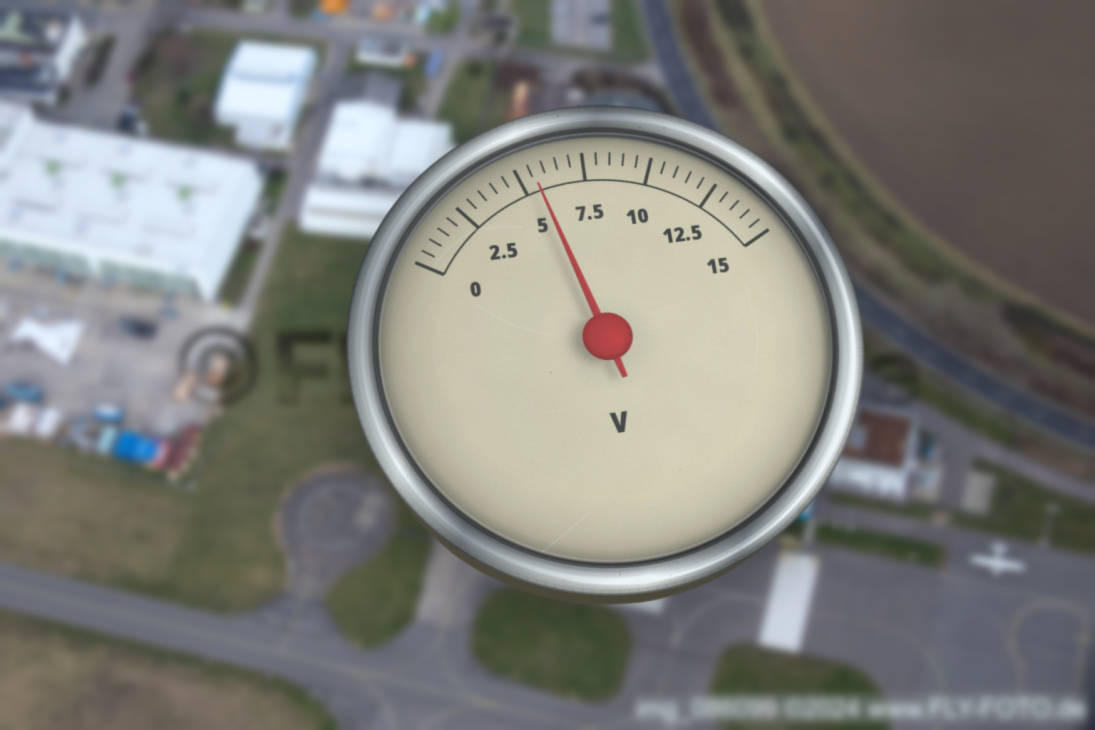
5.5 V
